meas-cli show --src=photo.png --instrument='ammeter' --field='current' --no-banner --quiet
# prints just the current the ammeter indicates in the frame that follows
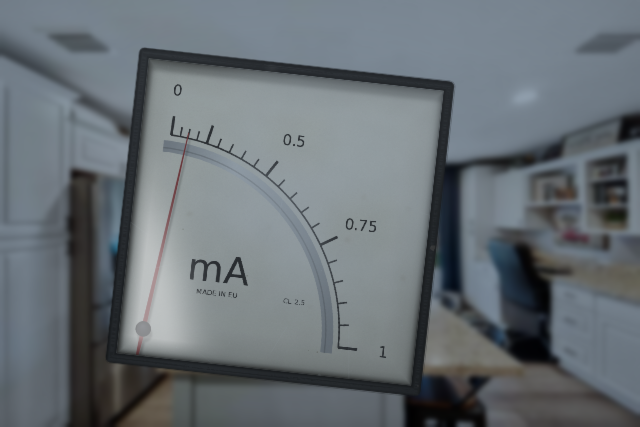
0.15 mA
